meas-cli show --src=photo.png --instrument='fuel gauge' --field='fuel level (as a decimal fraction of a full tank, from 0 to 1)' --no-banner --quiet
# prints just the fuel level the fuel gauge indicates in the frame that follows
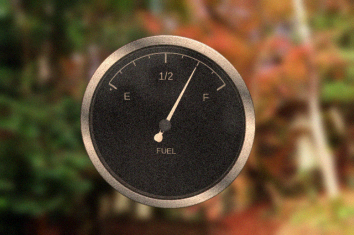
0.75
